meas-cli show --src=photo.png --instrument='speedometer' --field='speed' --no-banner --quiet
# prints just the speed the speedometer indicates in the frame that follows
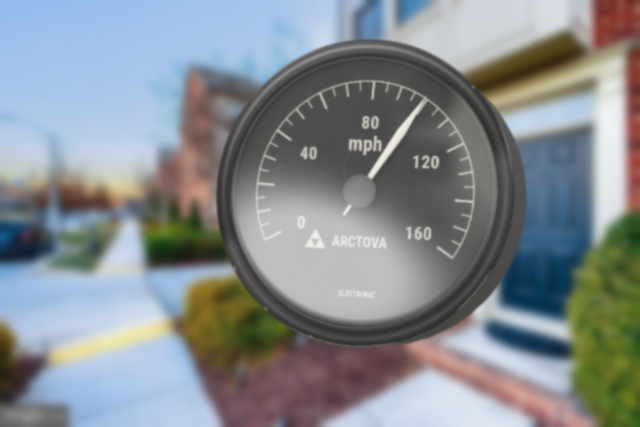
100 mph
